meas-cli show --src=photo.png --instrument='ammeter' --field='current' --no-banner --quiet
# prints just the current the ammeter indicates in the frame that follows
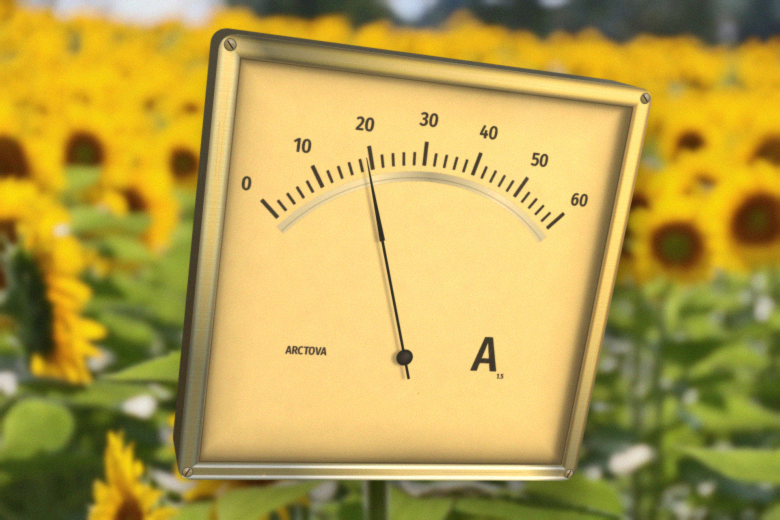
19 A
